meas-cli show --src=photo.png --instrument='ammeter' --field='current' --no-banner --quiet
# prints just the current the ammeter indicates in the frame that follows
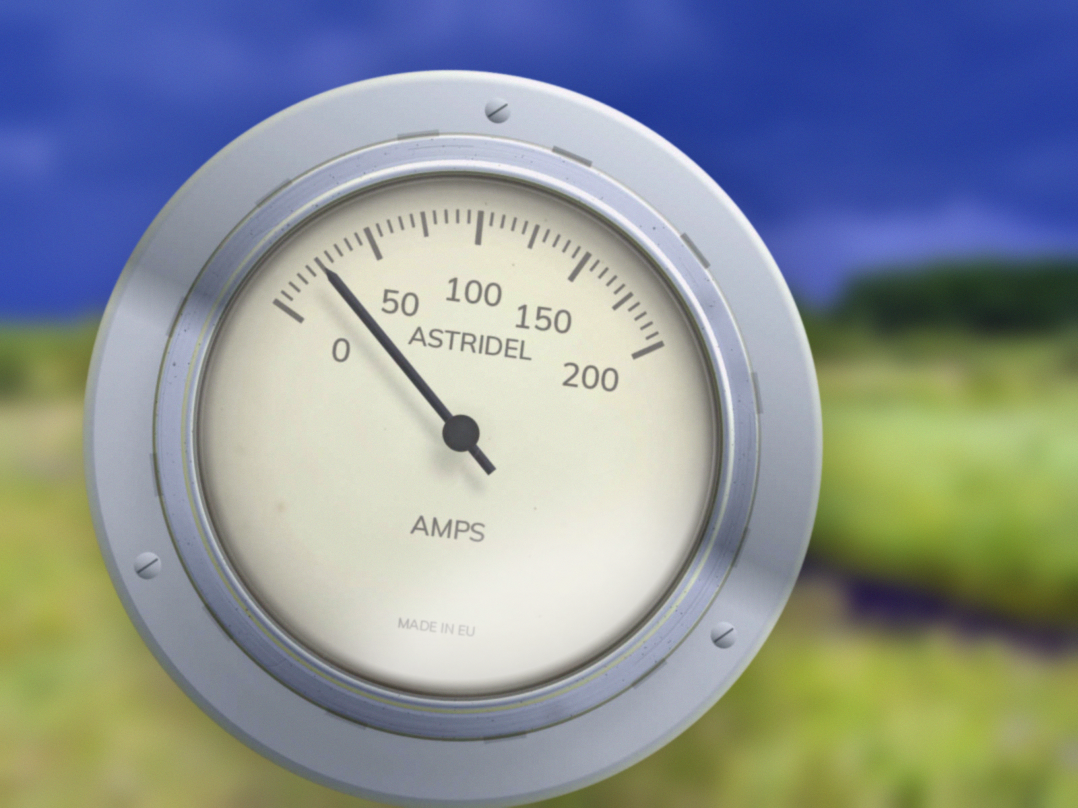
25 A
